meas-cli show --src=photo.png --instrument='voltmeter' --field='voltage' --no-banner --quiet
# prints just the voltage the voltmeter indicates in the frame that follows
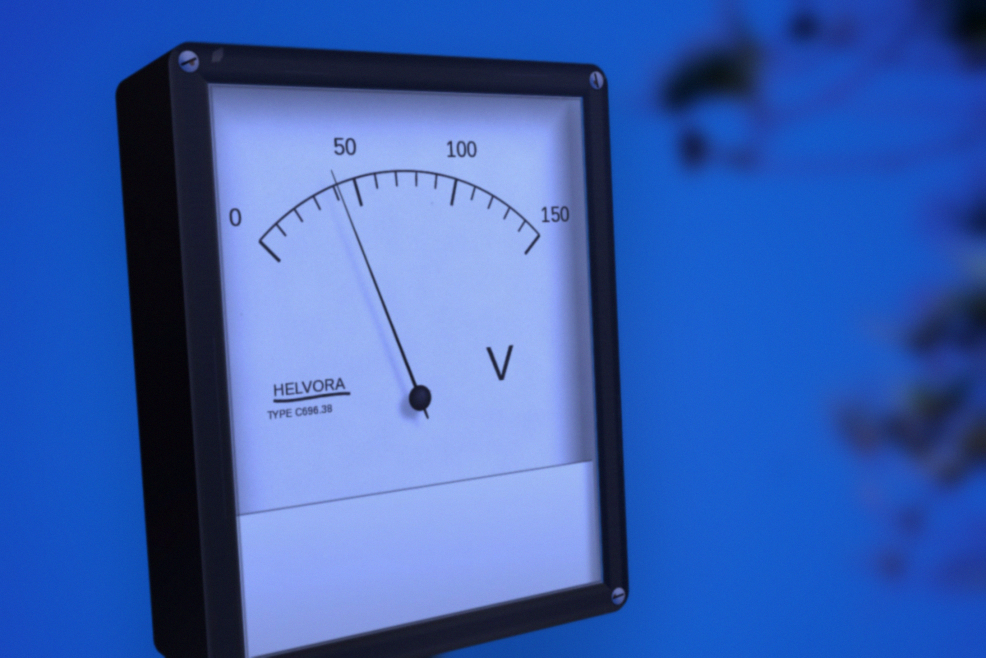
40 V
